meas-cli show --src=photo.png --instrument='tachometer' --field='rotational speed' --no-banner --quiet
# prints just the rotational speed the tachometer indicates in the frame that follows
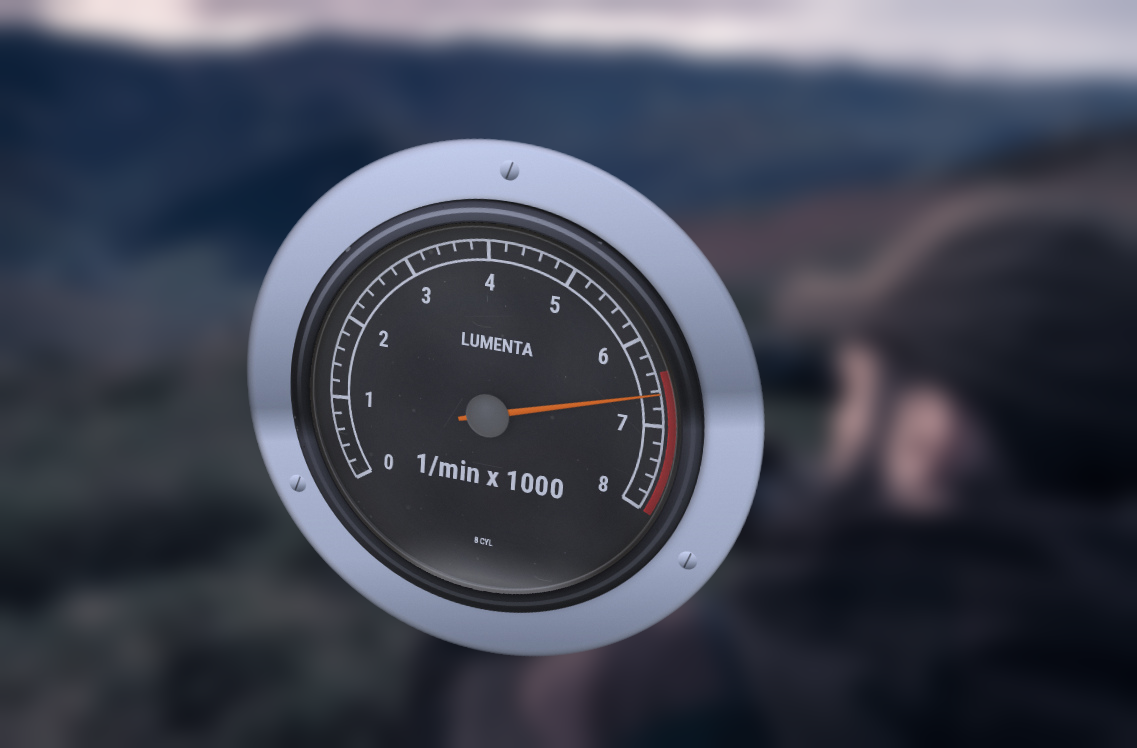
6600 rpm
